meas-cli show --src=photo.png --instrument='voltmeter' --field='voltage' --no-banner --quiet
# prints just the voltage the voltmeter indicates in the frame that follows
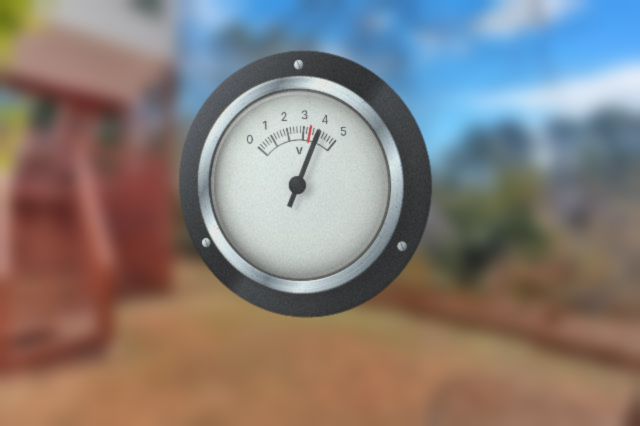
4 V
